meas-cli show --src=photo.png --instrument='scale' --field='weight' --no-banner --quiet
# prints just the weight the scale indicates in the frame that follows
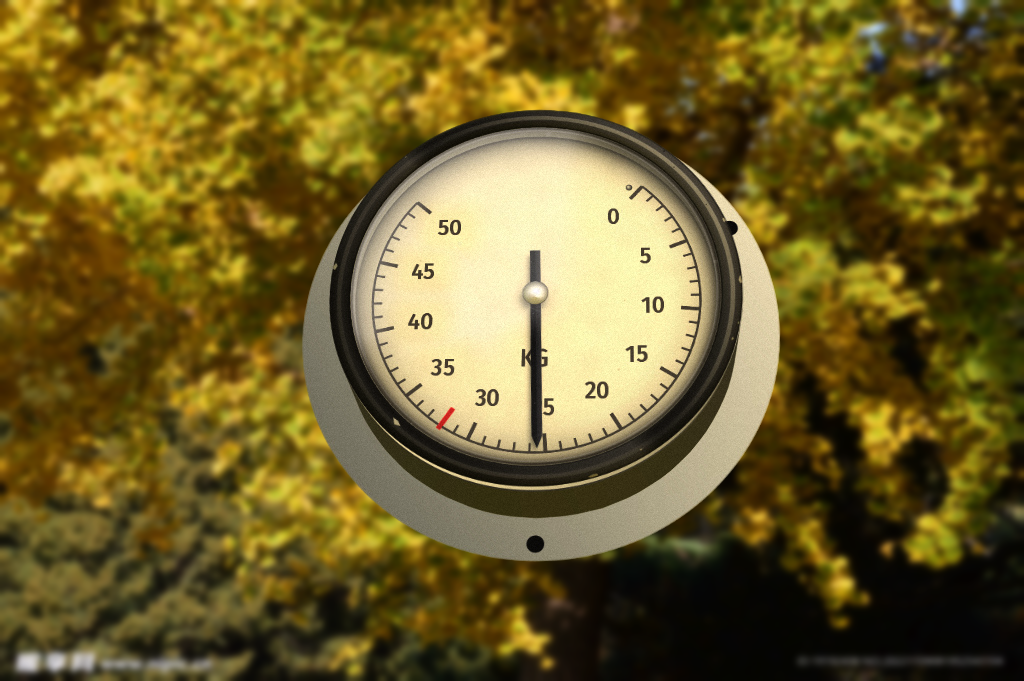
25.5 kg
